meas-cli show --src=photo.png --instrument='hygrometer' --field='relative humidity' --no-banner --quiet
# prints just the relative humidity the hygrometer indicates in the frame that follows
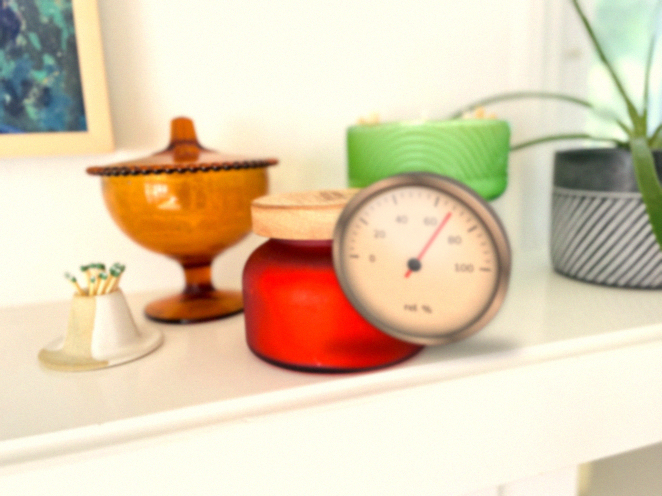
68 %
